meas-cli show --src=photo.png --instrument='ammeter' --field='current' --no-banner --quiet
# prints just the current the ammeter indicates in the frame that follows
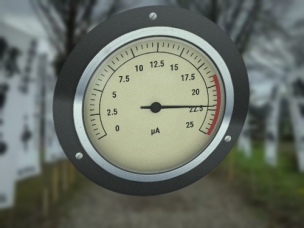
22 µA
